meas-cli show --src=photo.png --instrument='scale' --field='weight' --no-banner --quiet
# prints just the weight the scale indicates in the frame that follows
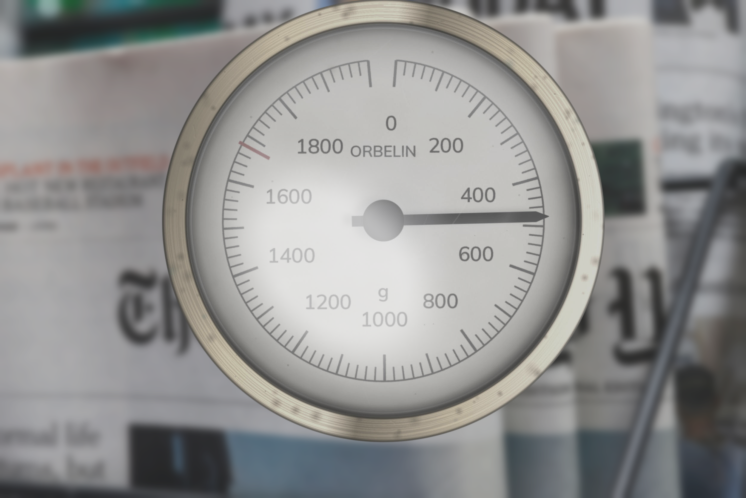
480 g
